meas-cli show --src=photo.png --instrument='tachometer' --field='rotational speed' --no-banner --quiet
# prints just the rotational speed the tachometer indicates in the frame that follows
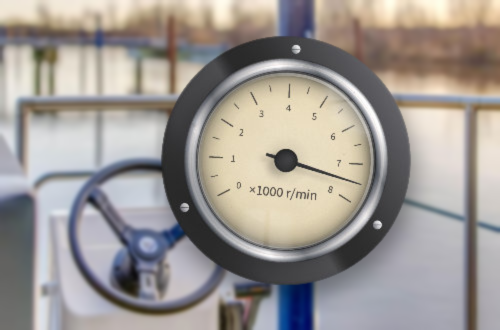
7500 rpm
